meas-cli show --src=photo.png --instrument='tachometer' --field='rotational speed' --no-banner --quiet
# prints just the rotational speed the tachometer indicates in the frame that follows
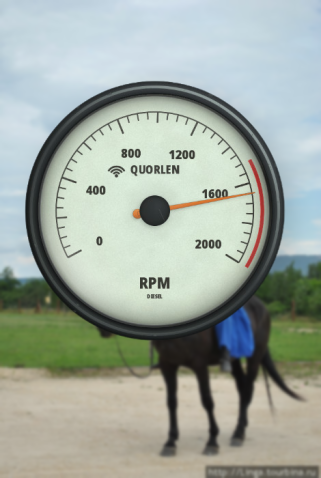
1650 rpm
